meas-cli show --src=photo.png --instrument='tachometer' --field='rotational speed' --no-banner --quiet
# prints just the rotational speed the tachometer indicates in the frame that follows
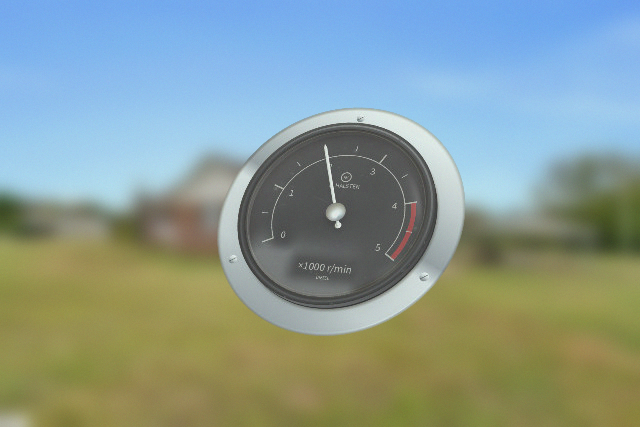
2000 rpm
